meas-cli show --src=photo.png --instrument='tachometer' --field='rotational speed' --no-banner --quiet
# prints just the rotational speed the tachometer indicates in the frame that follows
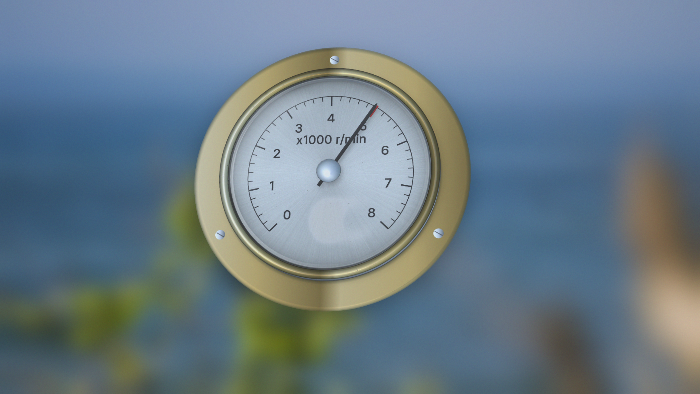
5000 rpm
